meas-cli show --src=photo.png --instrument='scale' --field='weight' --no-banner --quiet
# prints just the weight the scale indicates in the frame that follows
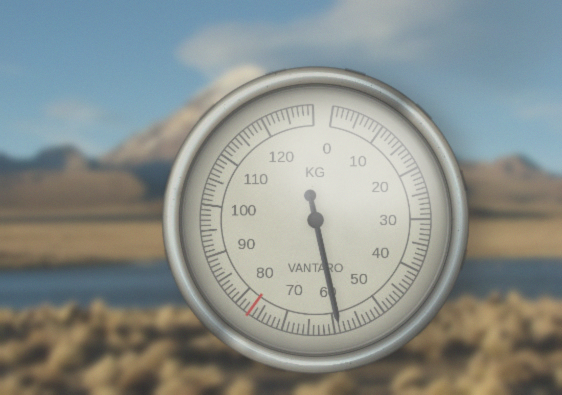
59 kg
